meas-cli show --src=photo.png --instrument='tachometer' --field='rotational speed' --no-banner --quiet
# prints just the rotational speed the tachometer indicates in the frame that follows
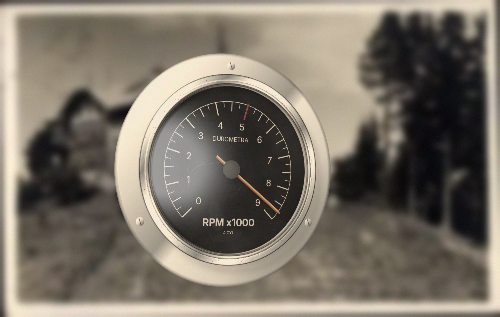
8750 rpm
